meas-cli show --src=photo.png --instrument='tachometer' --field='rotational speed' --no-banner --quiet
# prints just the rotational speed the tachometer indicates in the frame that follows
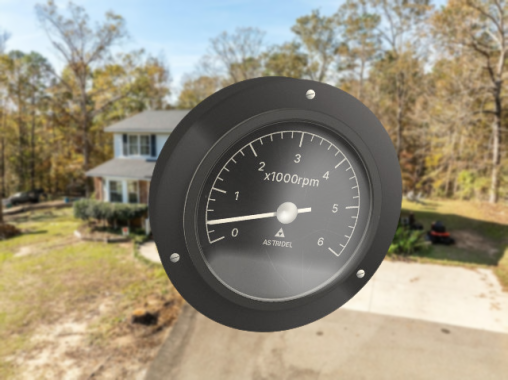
400 rpm
